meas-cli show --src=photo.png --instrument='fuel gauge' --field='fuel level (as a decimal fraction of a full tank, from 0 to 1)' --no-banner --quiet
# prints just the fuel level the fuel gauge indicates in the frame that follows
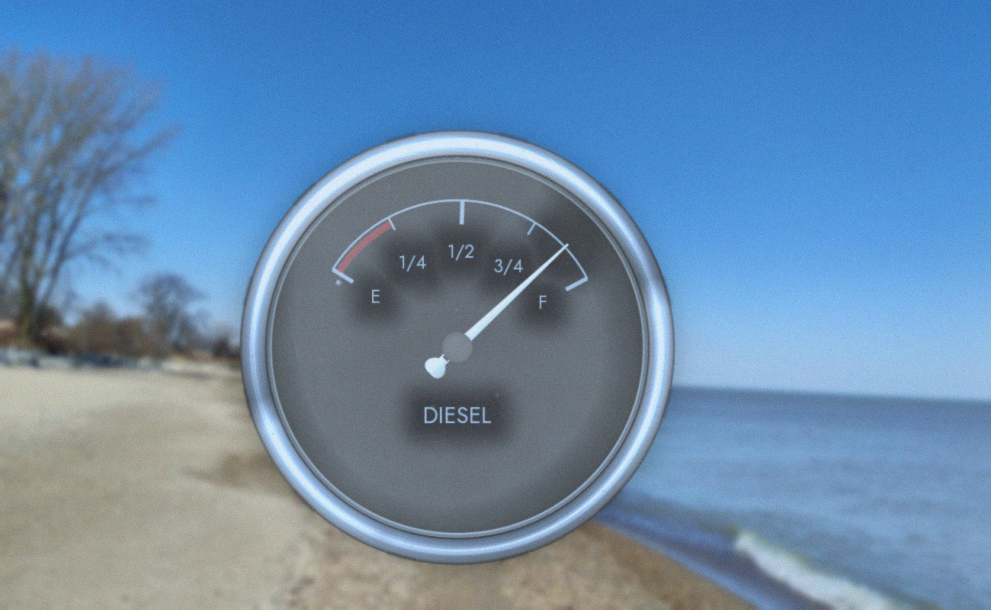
0.875
